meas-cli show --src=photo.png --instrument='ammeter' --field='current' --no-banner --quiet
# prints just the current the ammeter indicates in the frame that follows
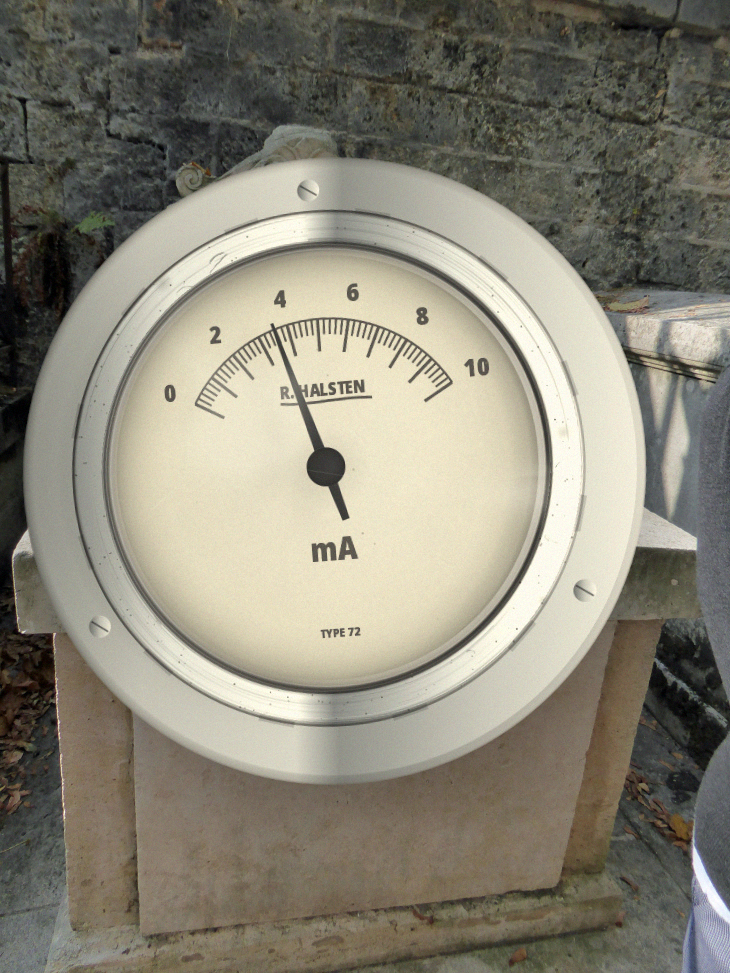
3.6 mA
